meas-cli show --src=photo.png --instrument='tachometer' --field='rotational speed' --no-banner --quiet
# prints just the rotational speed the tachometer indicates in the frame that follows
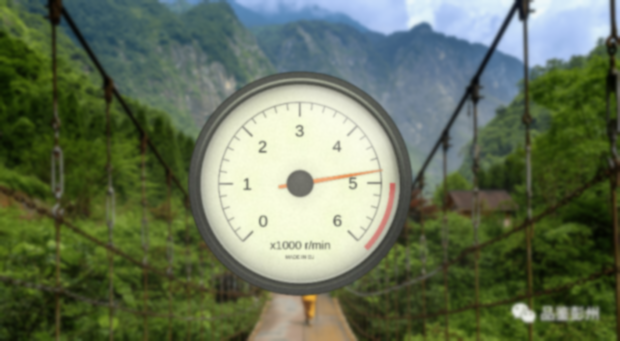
4800 rpm
